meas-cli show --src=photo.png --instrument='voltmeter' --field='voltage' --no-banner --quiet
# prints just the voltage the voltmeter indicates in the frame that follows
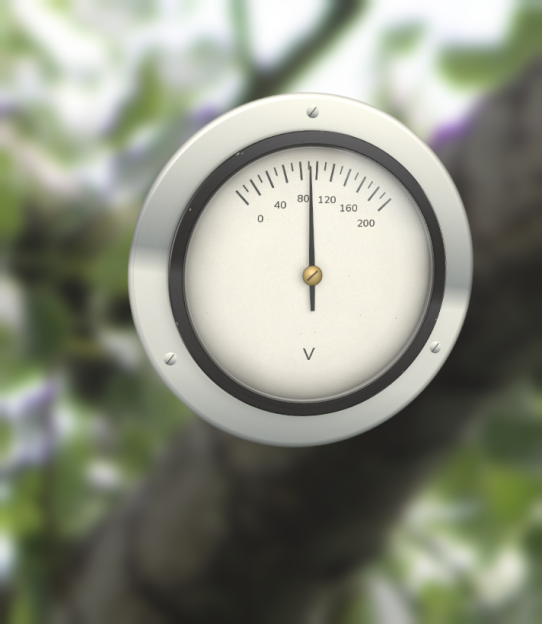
90 V
